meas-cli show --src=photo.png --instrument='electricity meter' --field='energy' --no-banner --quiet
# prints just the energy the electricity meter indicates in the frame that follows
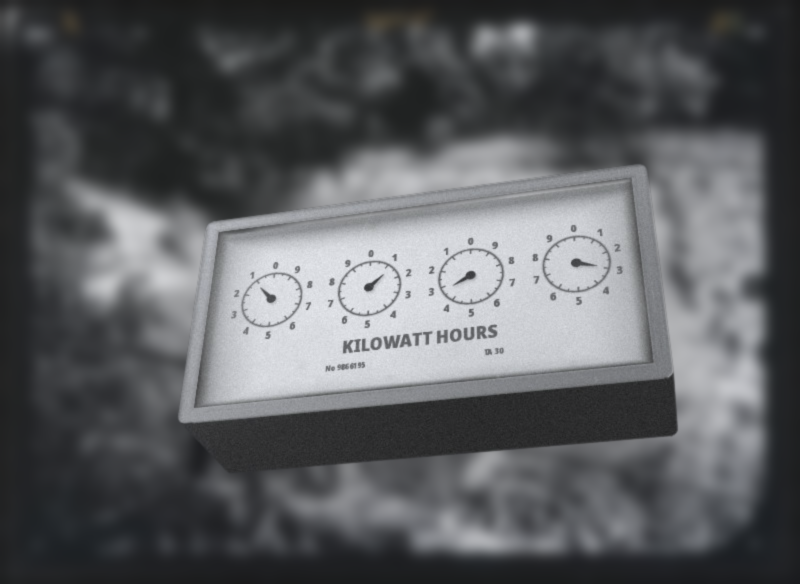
1133 kWh
